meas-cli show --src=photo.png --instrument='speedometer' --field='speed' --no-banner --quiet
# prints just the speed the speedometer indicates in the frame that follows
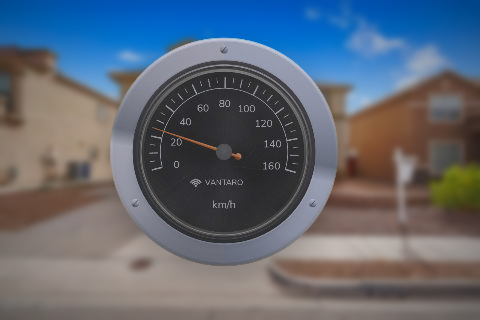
25 km/h
